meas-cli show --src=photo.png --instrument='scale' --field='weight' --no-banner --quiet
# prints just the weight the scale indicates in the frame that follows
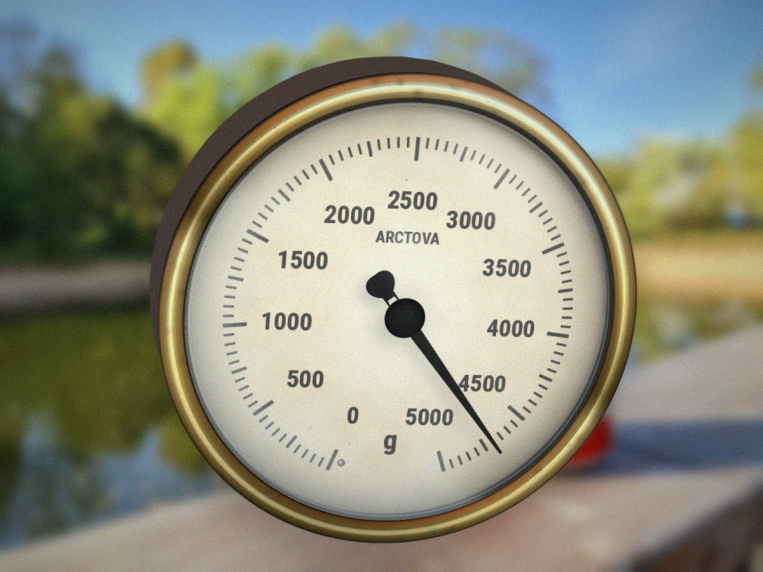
4700 g
